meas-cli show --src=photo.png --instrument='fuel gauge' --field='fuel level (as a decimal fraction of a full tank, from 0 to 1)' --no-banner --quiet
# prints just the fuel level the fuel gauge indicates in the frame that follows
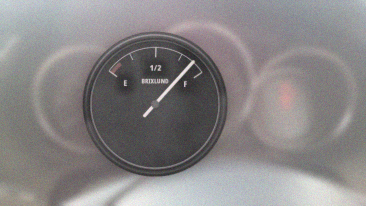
0.875
